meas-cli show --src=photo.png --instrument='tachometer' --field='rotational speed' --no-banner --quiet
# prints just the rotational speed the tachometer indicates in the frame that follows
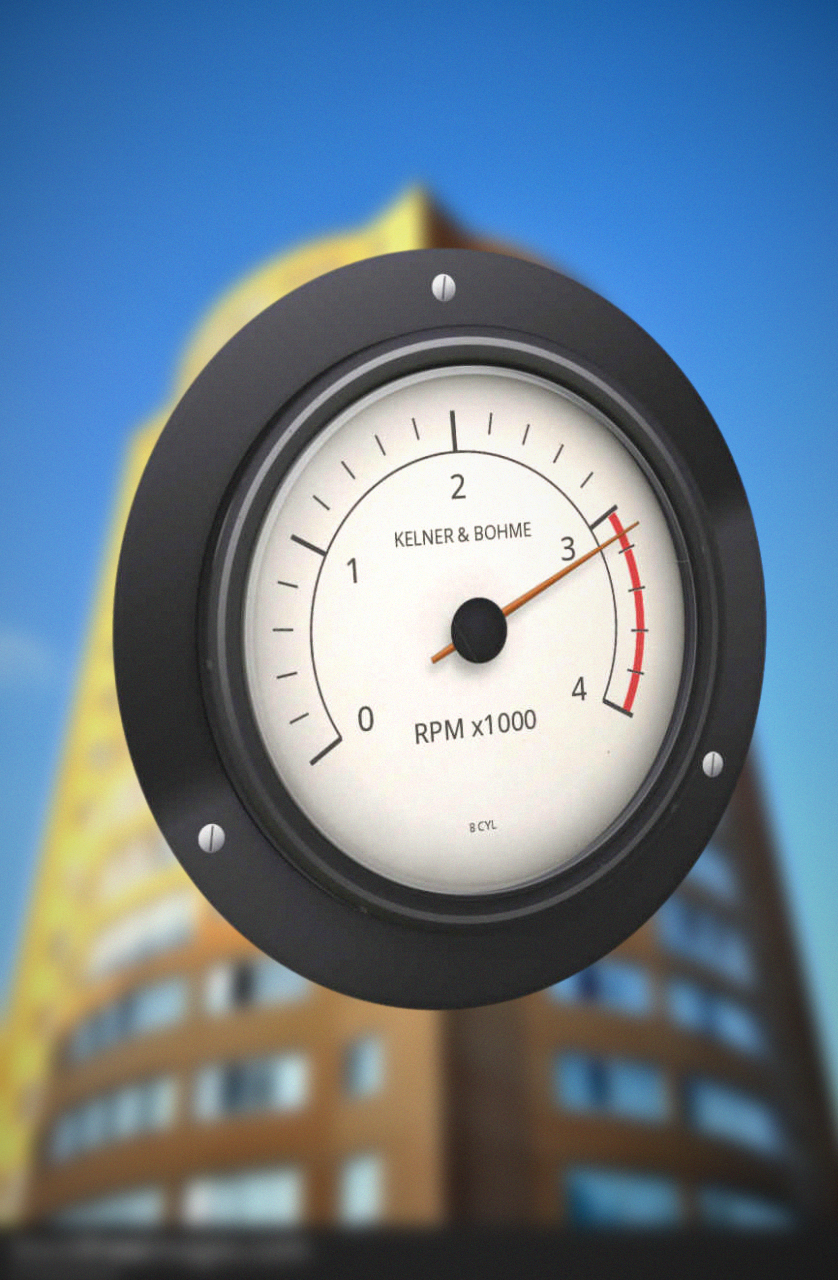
3100 rpm
